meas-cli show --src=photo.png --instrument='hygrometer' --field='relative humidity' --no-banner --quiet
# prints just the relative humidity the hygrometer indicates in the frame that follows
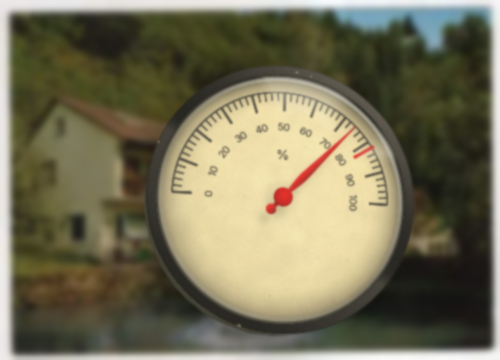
74 %
